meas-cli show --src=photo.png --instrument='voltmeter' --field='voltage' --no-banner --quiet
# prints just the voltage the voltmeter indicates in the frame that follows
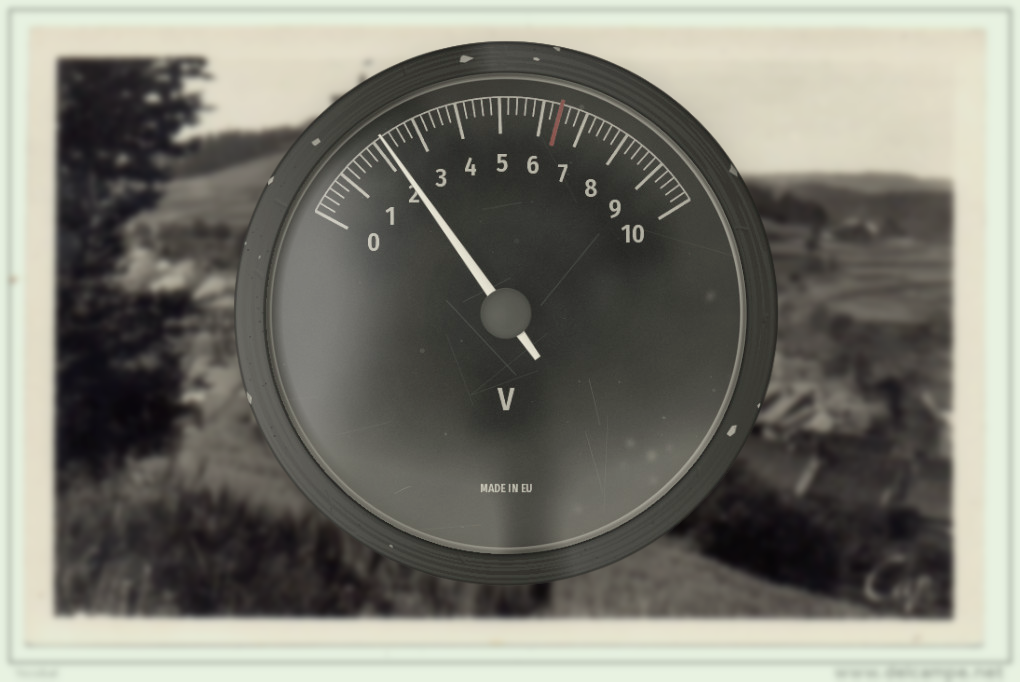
2.2 V
